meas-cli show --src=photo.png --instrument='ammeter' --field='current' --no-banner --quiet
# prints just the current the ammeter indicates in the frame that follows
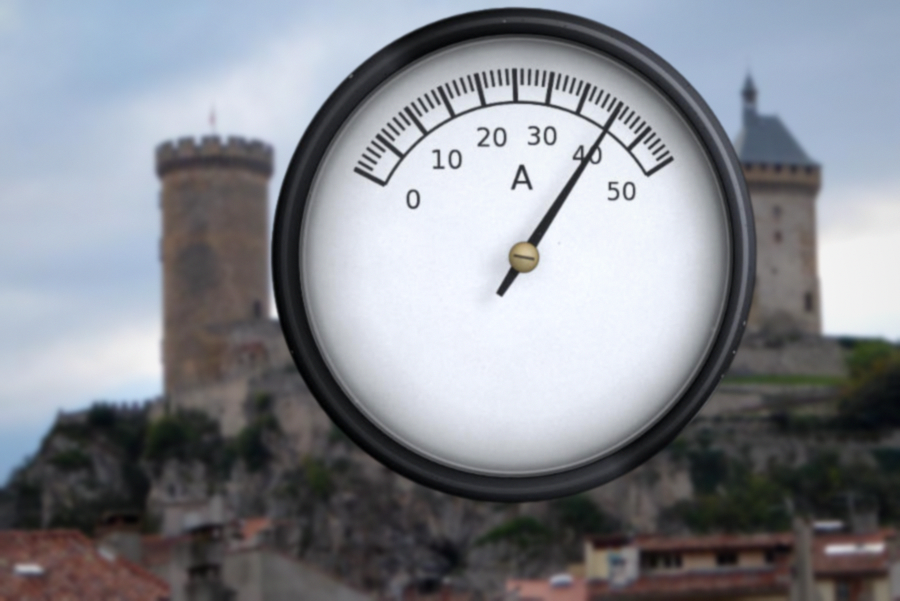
40 A
